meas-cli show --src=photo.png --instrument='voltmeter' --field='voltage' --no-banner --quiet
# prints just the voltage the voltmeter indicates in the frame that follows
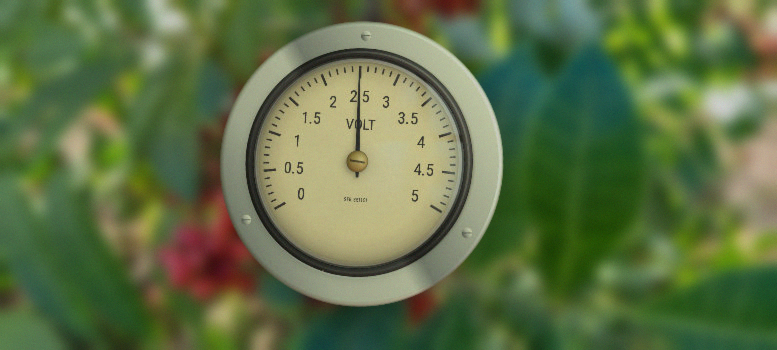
2.5 V
